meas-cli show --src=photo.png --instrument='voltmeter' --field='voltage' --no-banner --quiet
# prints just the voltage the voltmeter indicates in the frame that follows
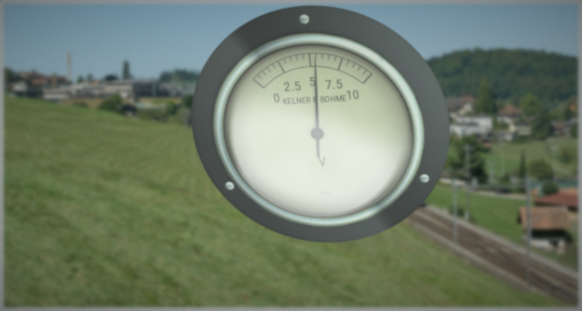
5.5 V
